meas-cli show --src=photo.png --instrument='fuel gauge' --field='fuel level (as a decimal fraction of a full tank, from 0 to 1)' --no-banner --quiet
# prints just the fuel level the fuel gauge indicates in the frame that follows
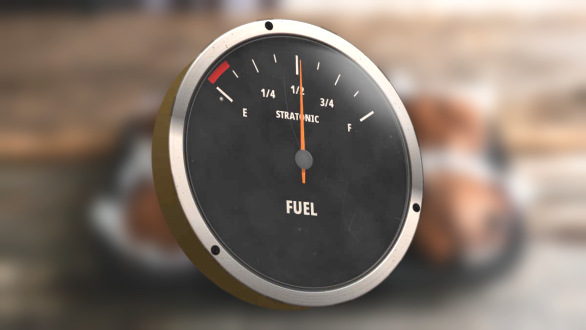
0.5
